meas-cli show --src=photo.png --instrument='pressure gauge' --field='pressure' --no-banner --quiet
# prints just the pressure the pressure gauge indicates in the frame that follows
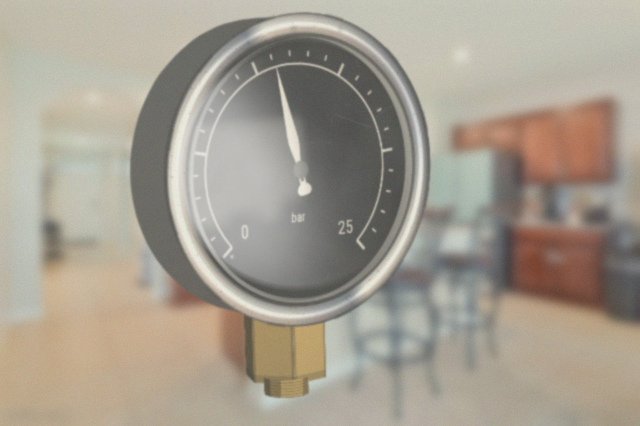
11 bar
